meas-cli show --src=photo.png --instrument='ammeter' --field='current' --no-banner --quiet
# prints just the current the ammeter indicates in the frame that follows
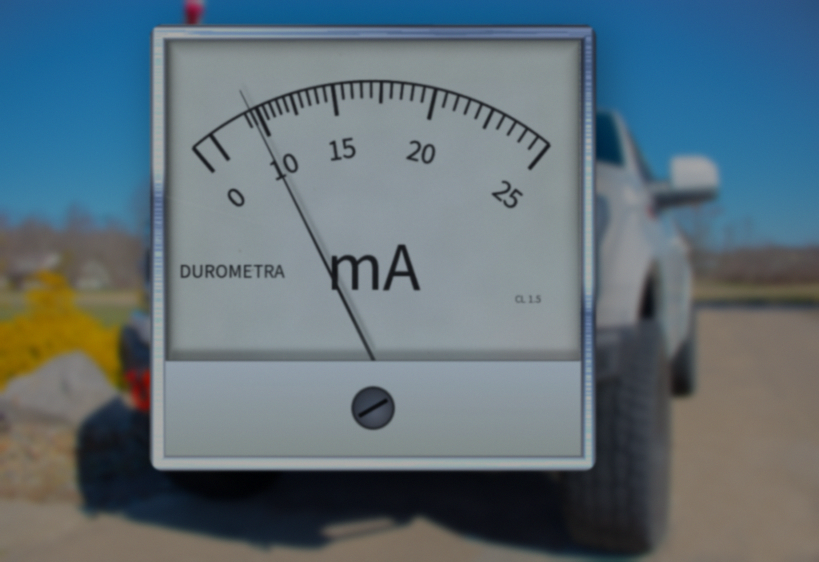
9.5 mA
